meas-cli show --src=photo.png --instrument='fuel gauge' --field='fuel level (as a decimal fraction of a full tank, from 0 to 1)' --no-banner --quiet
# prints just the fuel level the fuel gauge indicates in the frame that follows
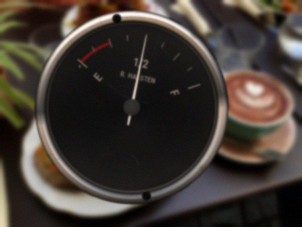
0.5
